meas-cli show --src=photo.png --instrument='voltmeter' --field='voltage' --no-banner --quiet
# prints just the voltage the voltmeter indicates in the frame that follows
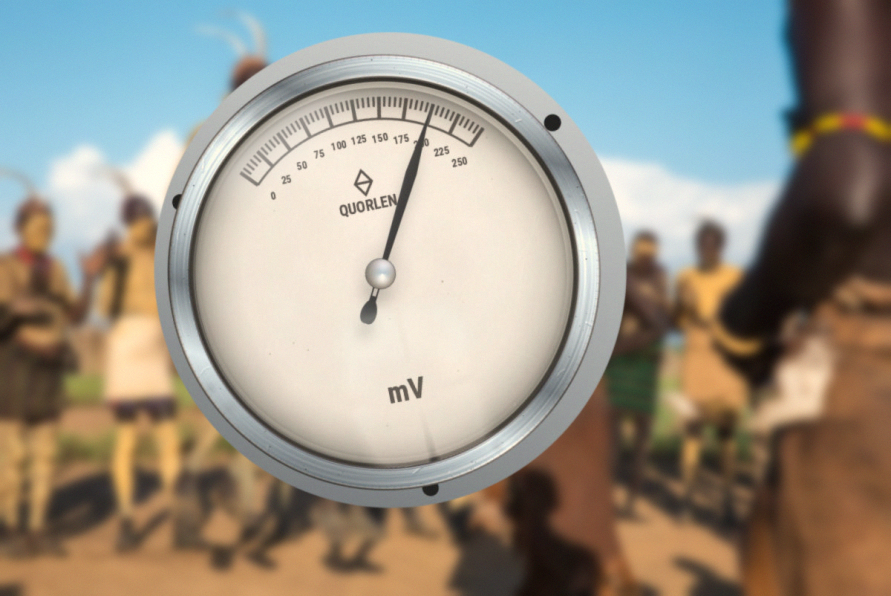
200 mV
